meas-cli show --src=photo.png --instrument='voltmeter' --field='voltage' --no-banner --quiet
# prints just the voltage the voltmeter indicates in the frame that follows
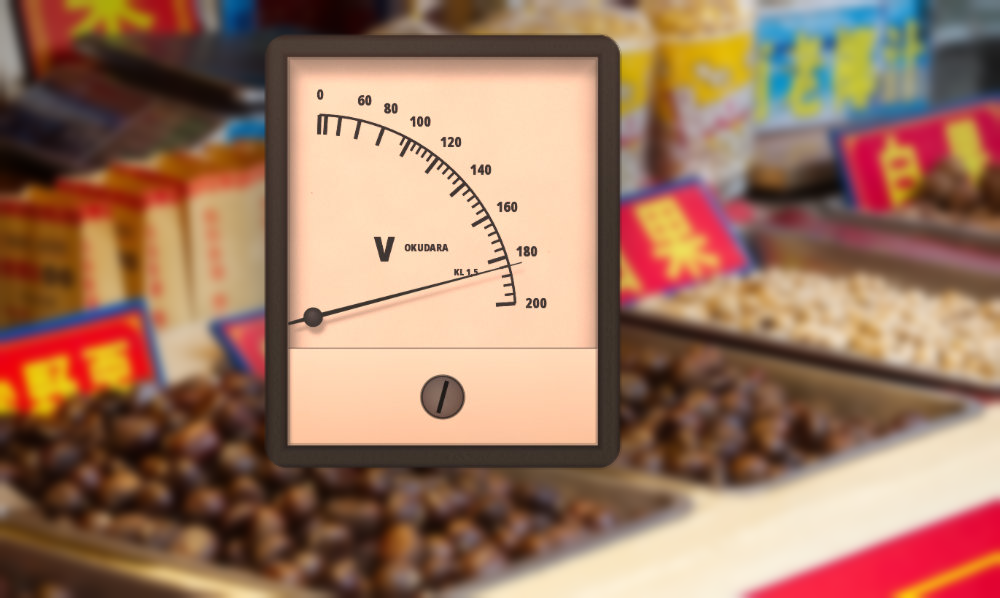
184 V
